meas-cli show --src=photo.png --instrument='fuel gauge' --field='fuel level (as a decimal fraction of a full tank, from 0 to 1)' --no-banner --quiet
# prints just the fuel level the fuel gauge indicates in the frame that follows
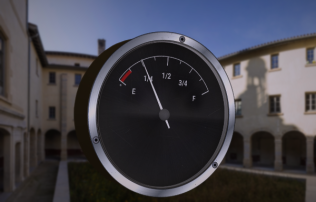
0.25
